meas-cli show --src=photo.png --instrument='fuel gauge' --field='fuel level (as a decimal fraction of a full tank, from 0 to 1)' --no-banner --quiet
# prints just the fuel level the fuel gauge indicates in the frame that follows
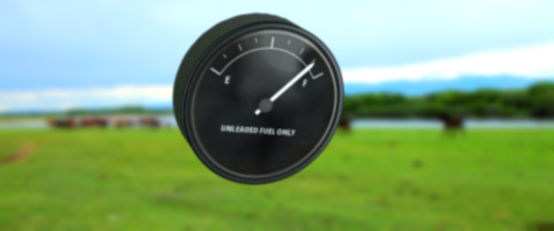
0.875
